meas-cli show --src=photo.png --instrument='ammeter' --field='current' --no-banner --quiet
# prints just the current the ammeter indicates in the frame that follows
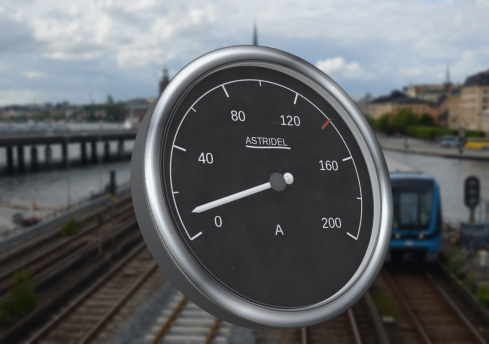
10 A
